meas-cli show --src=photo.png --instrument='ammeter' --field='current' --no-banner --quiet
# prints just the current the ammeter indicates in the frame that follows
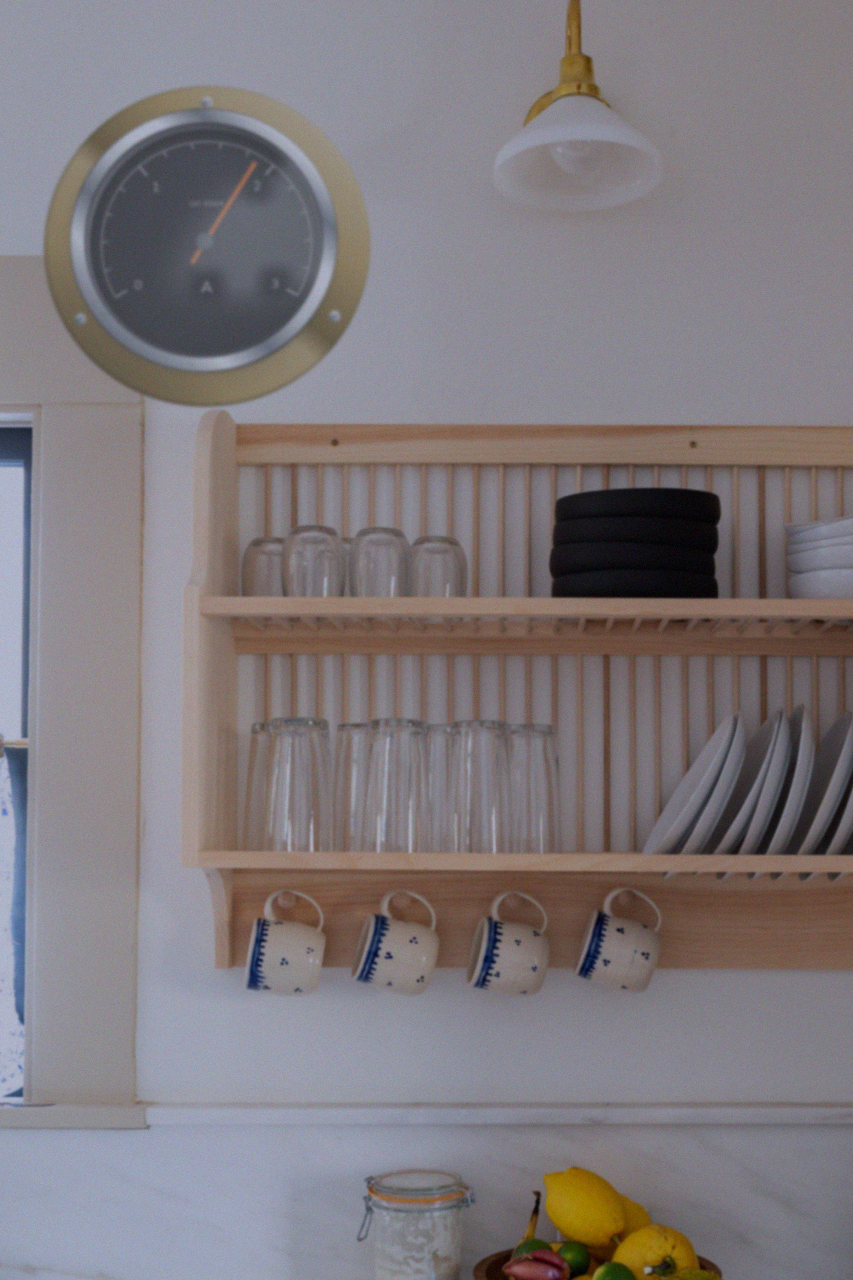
1.9 A
